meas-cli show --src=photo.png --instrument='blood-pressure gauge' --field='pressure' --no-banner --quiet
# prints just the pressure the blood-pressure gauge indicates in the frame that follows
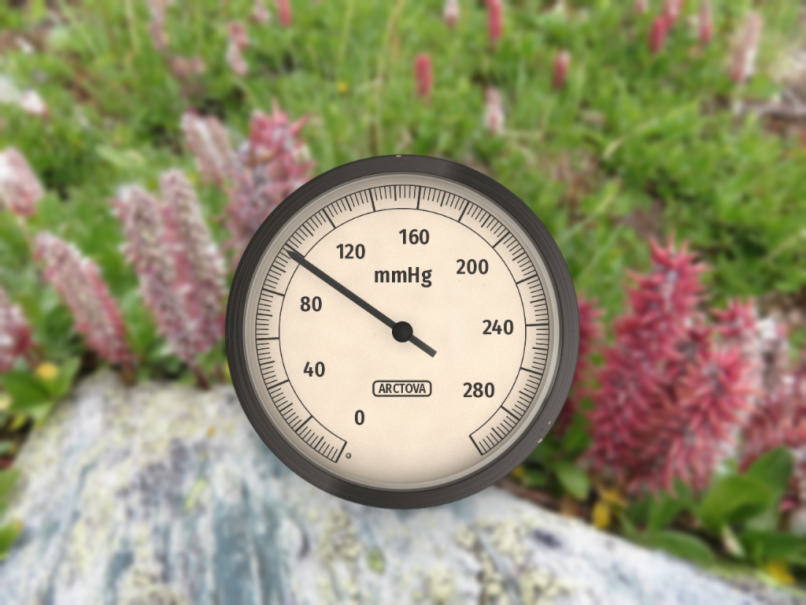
98 mmHg
